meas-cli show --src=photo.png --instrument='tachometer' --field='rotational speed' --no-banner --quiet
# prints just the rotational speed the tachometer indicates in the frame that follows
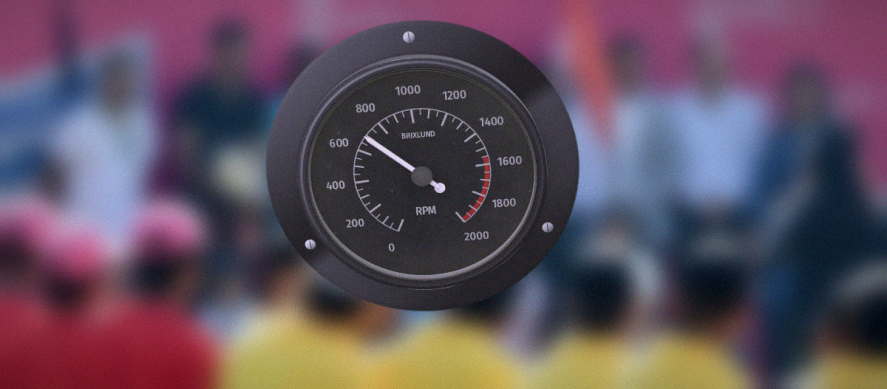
700 rpm
